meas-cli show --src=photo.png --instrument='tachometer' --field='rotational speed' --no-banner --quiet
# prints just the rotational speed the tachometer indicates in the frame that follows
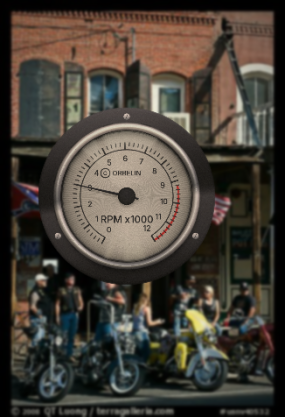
3000 rpm
